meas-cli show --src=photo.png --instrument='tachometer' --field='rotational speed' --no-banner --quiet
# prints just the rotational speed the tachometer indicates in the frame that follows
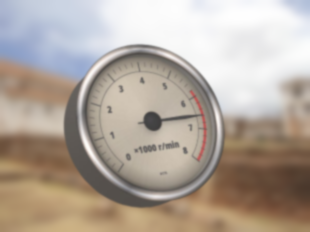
6600 rpm
